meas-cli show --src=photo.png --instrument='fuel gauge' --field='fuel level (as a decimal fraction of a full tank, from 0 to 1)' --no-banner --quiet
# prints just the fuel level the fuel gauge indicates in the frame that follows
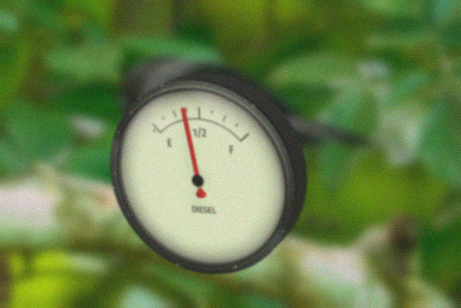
0.375
